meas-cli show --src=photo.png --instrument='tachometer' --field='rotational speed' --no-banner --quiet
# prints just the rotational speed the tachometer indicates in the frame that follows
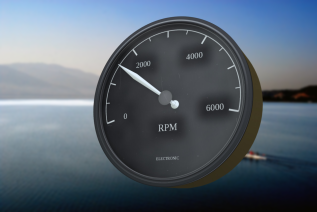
1500 rpm
